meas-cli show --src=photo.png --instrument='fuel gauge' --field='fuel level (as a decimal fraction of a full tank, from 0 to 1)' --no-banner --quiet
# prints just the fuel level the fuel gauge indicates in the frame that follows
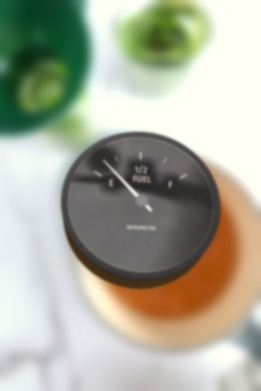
0.125
